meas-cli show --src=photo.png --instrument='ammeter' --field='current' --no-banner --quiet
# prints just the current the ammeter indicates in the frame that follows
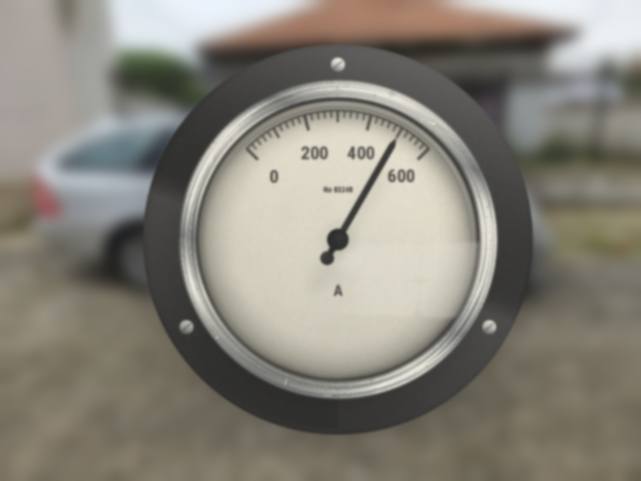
500 A
